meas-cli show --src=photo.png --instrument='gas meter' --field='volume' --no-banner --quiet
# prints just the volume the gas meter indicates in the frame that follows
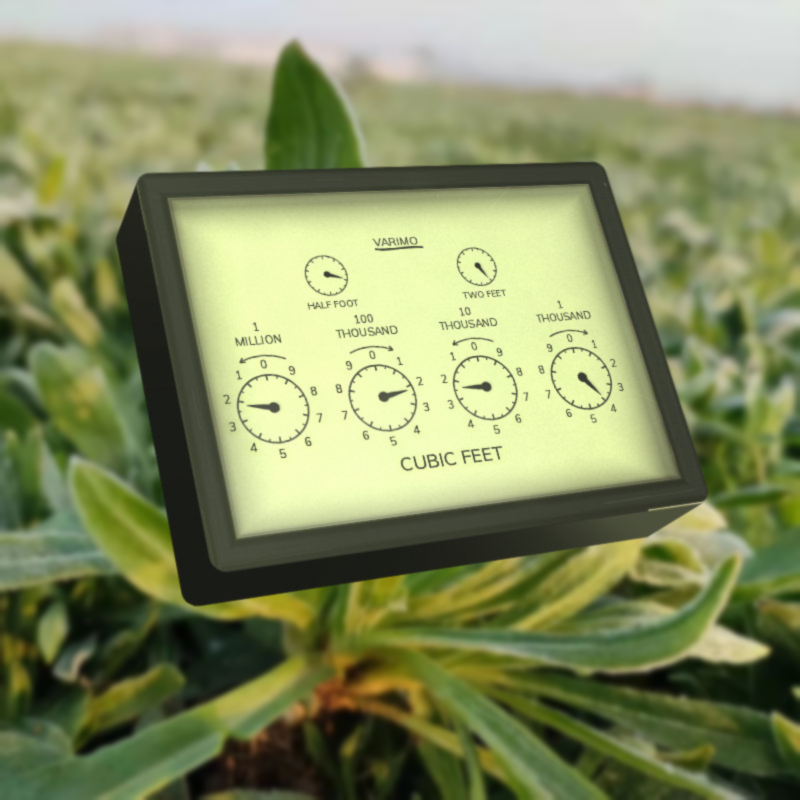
222400 ft³
